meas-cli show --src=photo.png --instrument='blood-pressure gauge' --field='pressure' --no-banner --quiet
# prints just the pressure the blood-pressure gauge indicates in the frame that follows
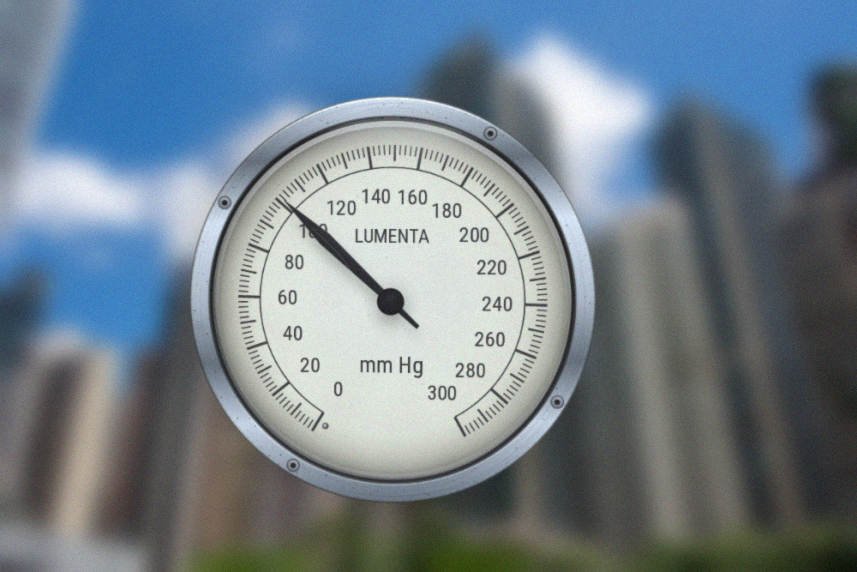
102 mmHg
